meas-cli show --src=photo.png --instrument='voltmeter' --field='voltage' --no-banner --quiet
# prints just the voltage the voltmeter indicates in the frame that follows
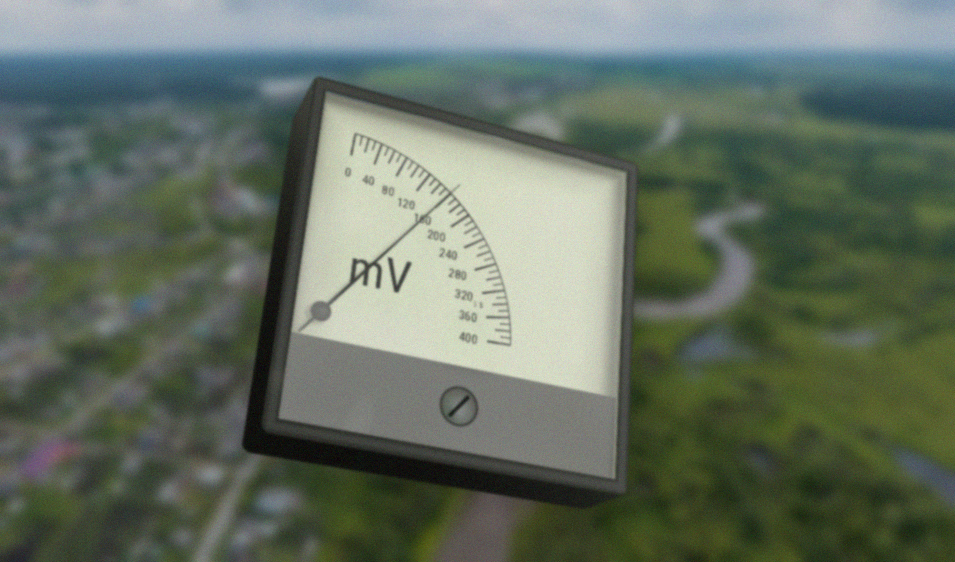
160 mV
